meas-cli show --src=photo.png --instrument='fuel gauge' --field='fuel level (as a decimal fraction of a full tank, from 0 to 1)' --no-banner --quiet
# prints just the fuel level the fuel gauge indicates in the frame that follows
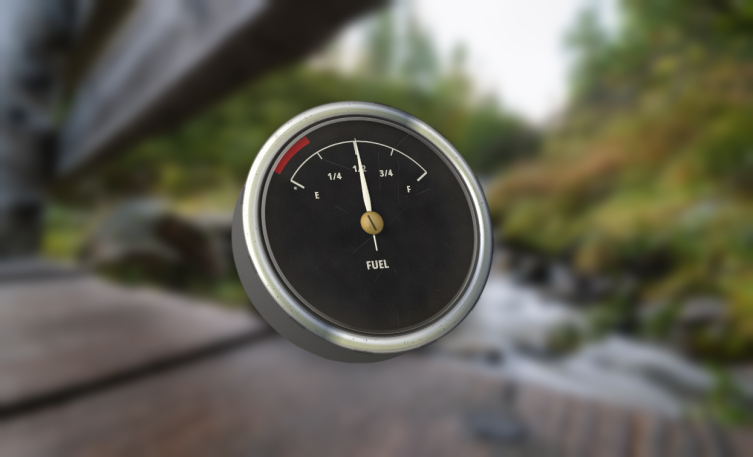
0.5
